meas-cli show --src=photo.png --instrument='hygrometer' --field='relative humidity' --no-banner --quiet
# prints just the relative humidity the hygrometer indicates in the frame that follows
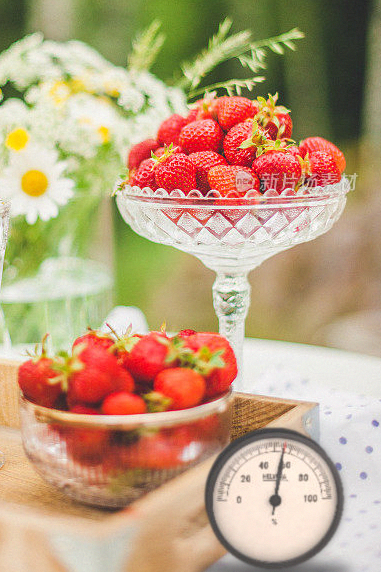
55 %
